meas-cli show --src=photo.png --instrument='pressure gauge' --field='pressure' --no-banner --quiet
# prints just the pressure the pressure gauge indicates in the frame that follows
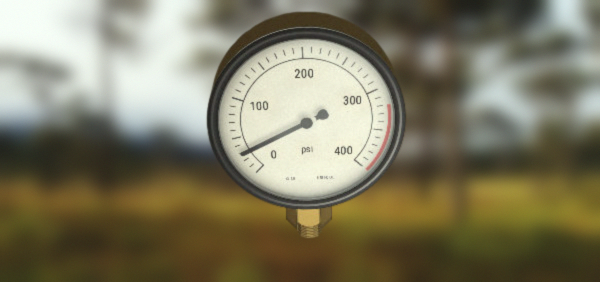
30 psi
